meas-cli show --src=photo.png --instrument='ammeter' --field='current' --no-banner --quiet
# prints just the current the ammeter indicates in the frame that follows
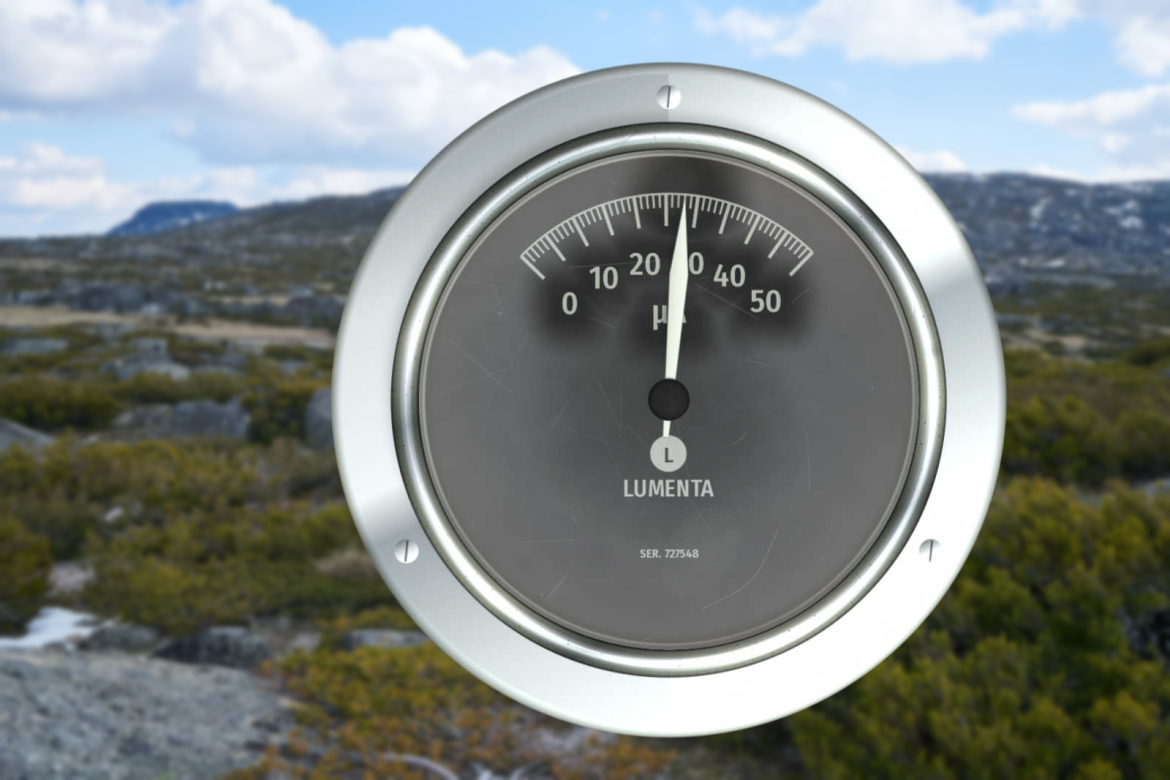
28 µA
